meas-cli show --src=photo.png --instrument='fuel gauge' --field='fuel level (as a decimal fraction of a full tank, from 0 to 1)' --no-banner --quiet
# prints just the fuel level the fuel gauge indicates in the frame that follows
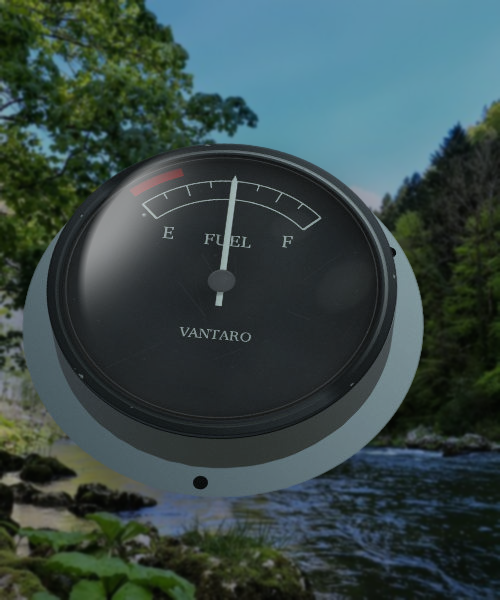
0.5
